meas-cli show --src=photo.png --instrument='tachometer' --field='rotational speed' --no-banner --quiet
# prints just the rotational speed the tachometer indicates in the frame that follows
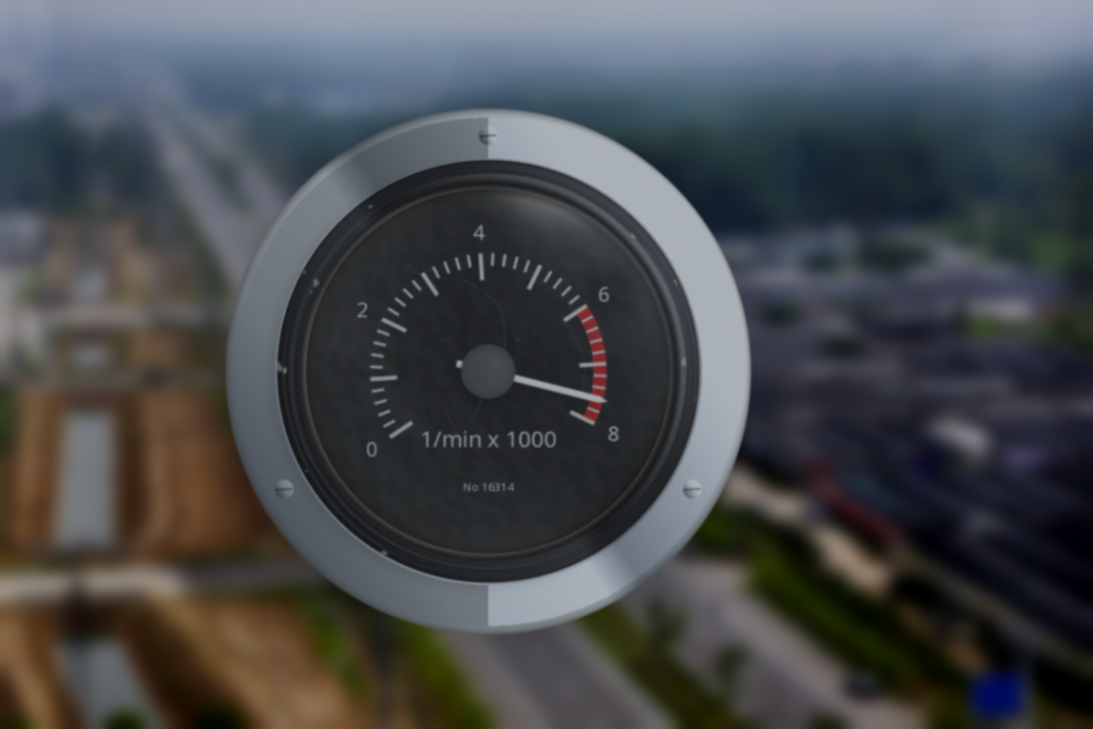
7600 rpm
